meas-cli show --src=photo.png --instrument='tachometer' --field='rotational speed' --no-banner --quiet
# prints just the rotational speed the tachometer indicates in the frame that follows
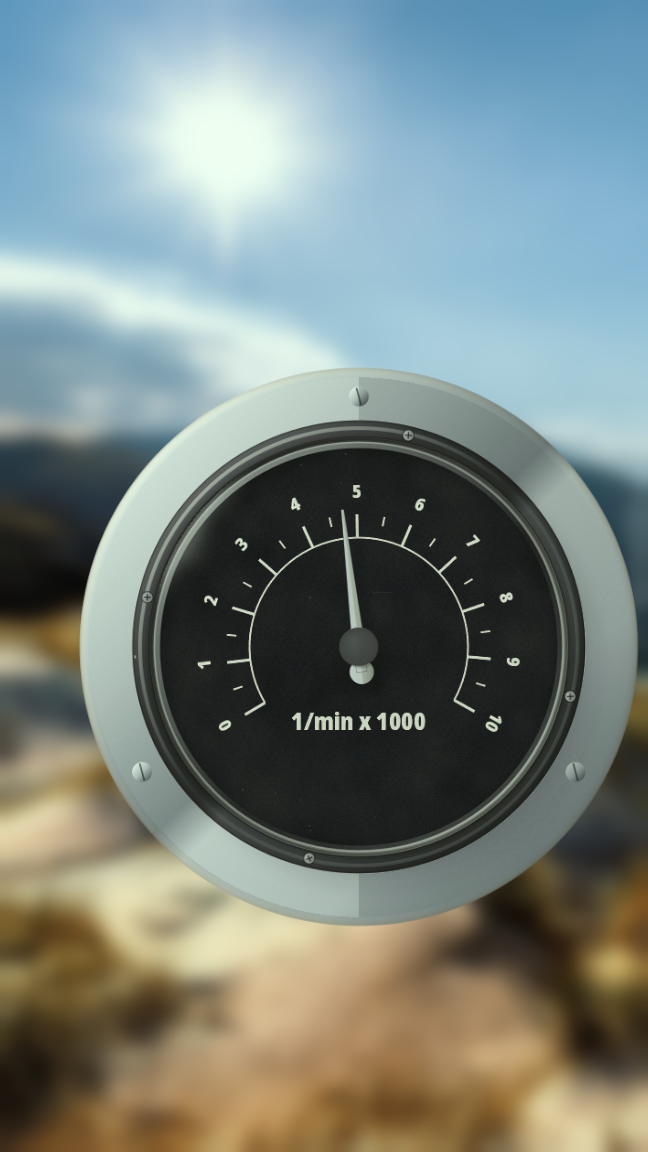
4750 rpm
